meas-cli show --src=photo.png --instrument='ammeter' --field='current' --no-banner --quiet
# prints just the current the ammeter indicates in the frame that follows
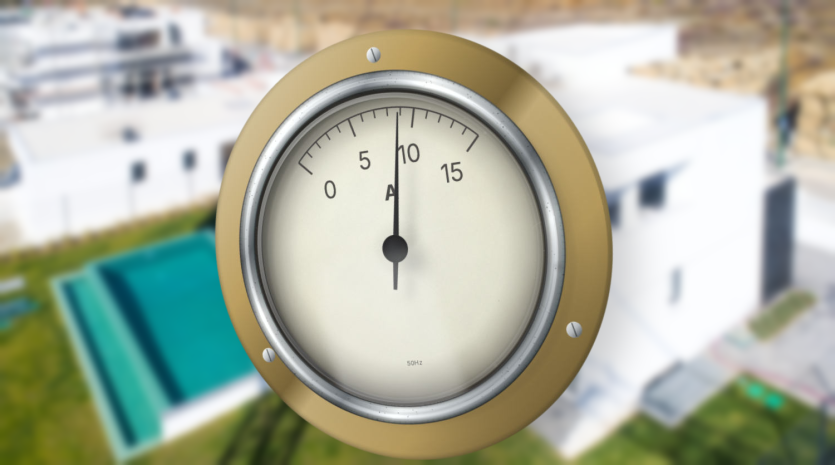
9 A
